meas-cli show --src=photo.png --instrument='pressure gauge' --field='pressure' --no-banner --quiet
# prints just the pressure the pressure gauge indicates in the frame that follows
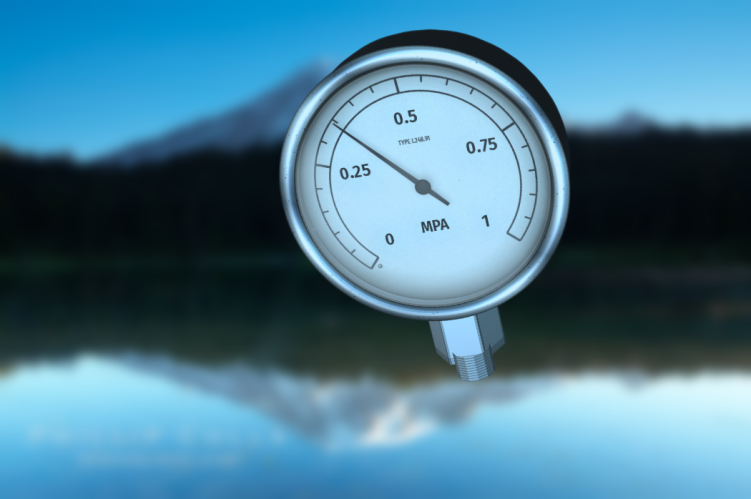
0.35 MPa
